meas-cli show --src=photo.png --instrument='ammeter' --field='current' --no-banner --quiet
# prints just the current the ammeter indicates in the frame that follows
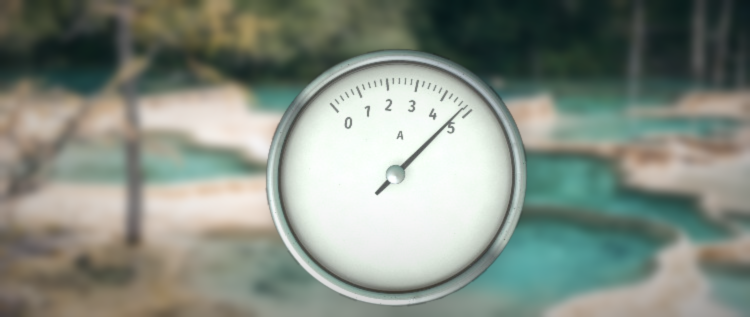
4.8 A
